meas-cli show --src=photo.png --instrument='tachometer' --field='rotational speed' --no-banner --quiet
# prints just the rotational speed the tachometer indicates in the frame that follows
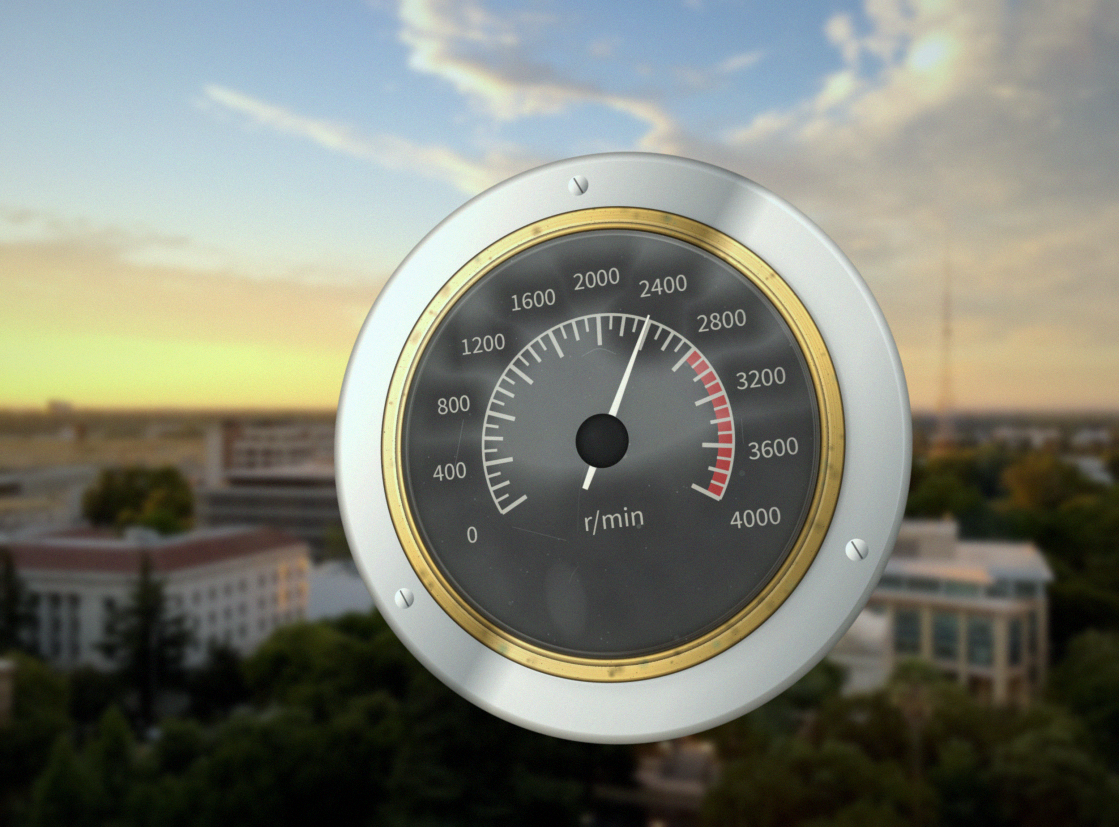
2400 rpm
